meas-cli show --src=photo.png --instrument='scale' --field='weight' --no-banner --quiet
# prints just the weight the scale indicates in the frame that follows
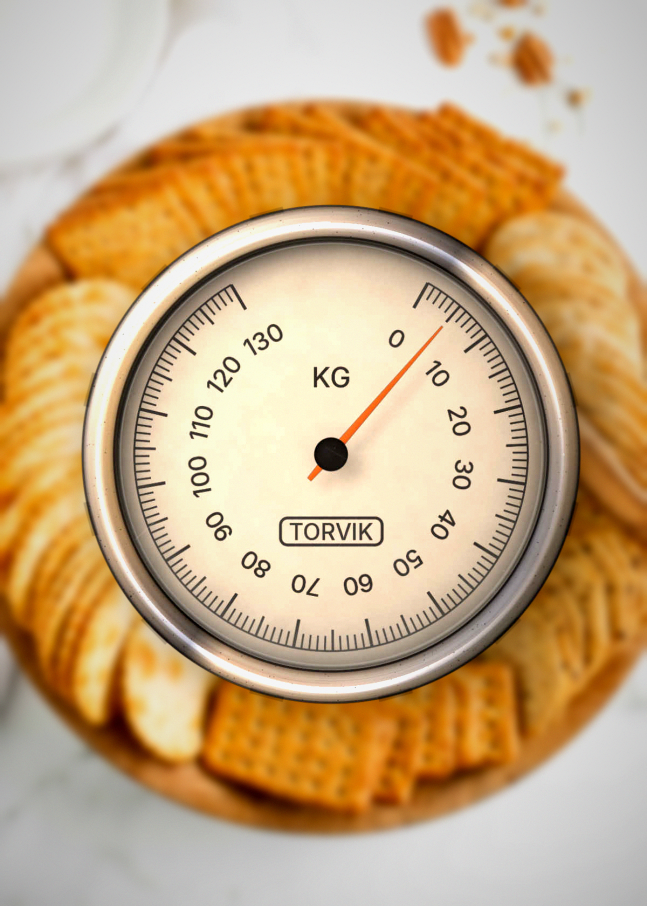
5 kg
